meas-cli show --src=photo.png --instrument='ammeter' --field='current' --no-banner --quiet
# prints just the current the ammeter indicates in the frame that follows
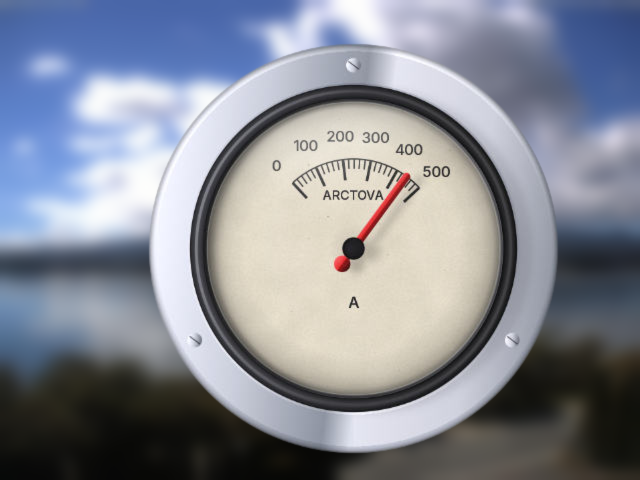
440 A
